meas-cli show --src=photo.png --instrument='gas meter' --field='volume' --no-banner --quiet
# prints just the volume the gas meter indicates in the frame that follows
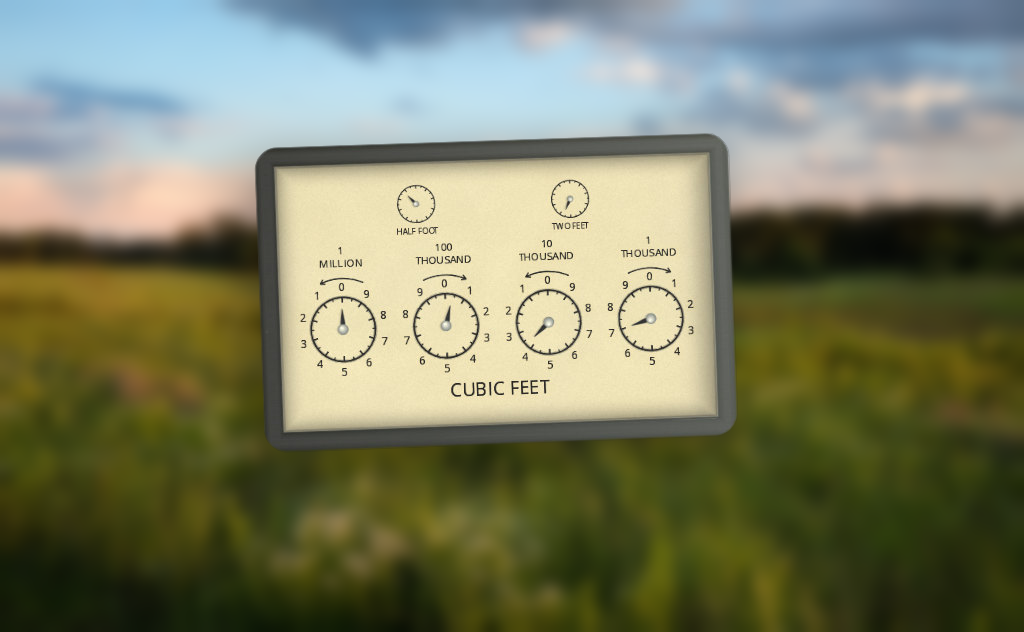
3700 ft³
